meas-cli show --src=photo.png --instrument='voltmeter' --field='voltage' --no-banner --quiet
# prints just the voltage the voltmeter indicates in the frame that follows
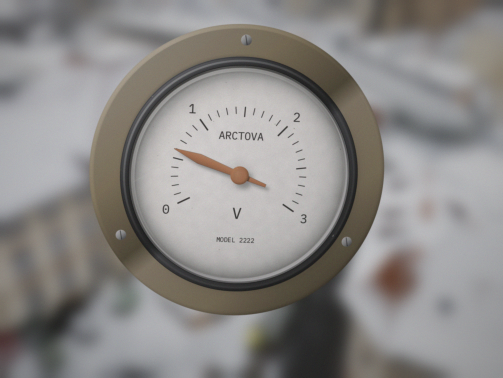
0.6 V
